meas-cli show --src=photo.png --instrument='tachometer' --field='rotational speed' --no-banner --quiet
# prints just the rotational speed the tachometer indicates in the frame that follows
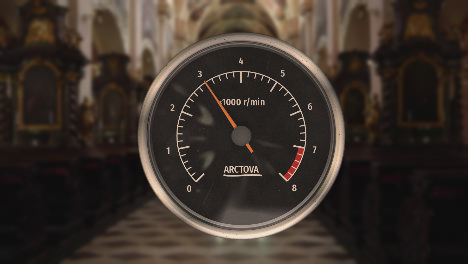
3000 rpm
